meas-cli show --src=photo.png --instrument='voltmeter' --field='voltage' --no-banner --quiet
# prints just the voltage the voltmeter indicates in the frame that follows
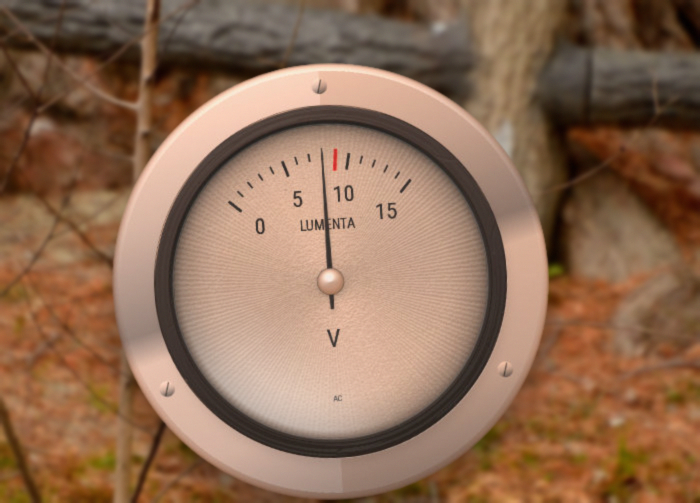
8 V
